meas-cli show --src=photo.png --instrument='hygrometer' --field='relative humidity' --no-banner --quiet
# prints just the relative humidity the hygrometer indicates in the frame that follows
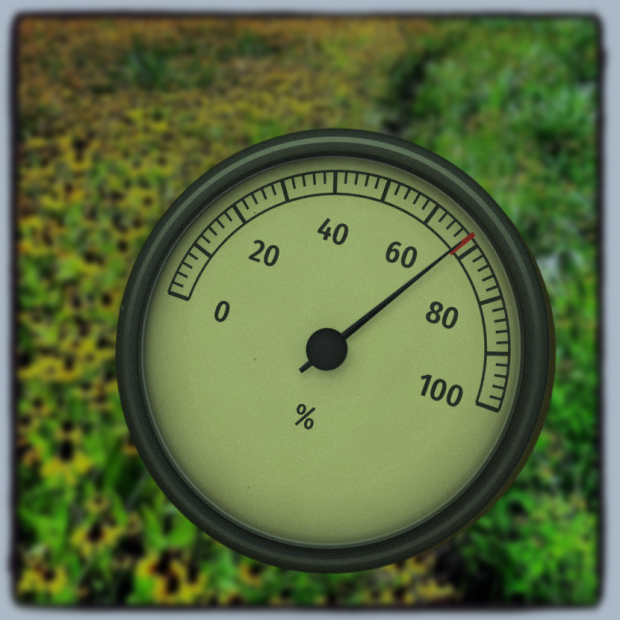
68 %
